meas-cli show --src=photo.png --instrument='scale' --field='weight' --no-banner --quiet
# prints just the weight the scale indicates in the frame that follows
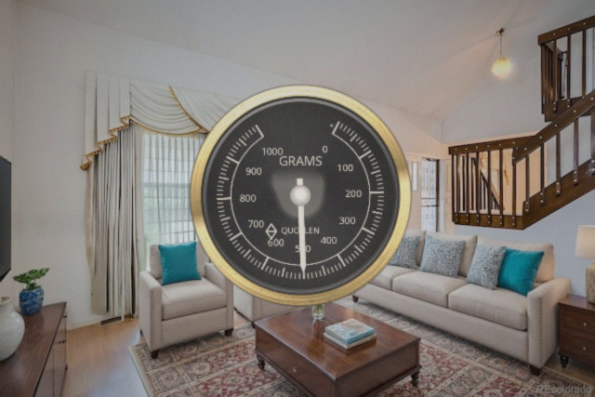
500 g
